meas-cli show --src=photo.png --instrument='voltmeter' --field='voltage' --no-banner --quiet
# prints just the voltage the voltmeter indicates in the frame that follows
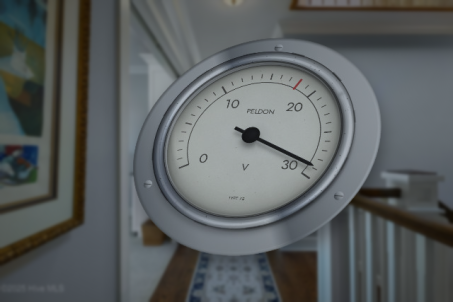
29 V
